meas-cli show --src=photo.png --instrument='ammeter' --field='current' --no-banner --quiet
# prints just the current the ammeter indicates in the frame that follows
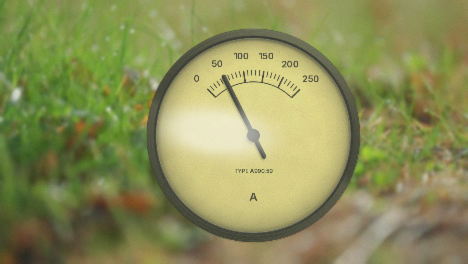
50 A
